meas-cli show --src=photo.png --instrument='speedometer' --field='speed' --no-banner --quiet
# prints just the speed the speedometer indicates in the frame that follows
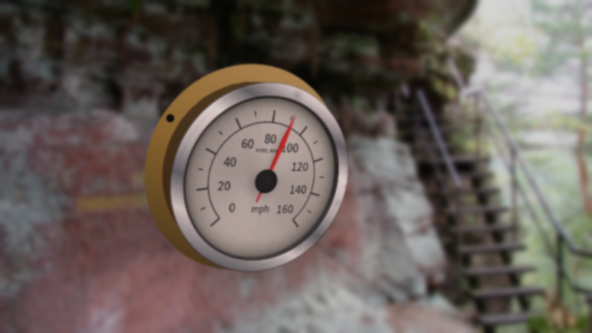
90 mph
